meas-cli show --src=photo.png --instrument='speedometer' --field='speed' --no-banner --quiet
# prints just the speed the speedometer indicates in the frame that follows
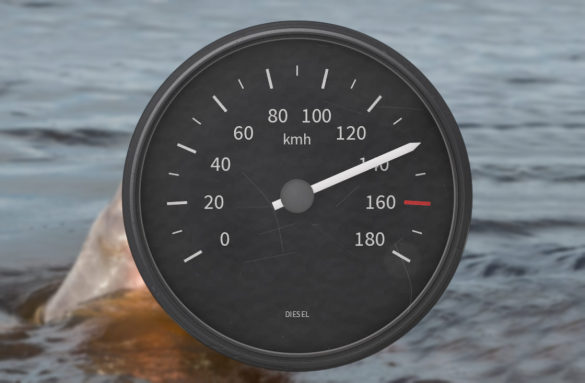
140 km/h
